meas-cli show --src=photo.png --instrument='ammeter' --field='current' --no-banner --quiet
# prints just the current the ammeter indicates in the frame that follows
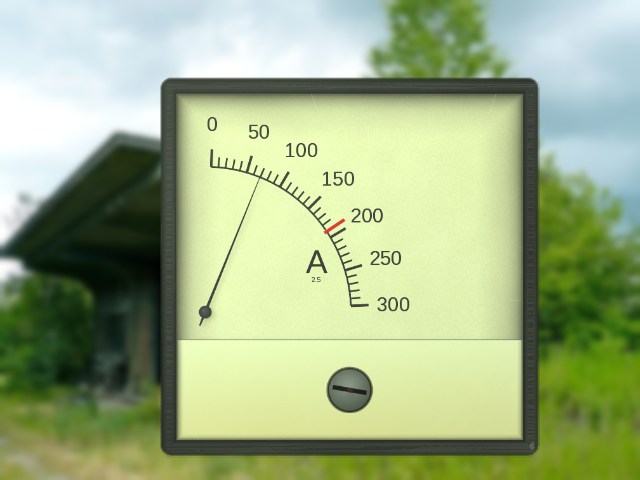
70 A
